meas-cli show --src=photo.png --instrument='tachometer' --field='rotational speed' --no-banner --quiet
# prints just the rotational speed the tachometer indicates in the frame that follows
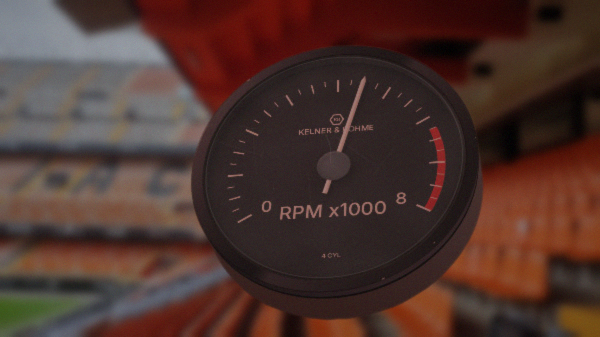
4500 rpm
